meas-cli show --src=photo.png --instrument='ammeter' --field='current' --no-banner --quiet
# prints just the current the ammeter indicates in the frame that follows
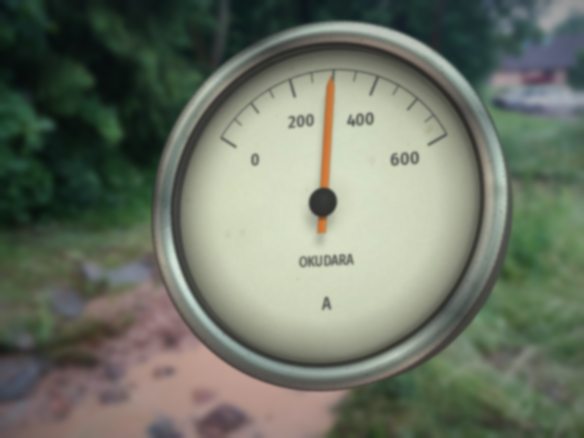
300 A
